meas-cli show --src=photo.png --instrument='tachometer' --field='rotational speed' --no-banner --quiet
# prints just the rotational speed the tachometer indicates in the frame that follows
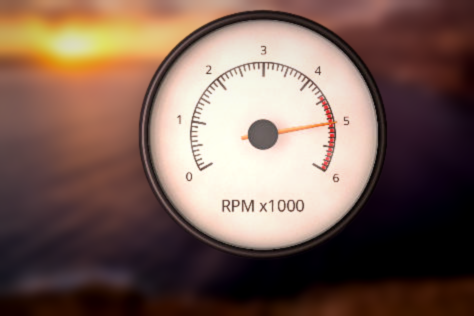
5000 rpm
